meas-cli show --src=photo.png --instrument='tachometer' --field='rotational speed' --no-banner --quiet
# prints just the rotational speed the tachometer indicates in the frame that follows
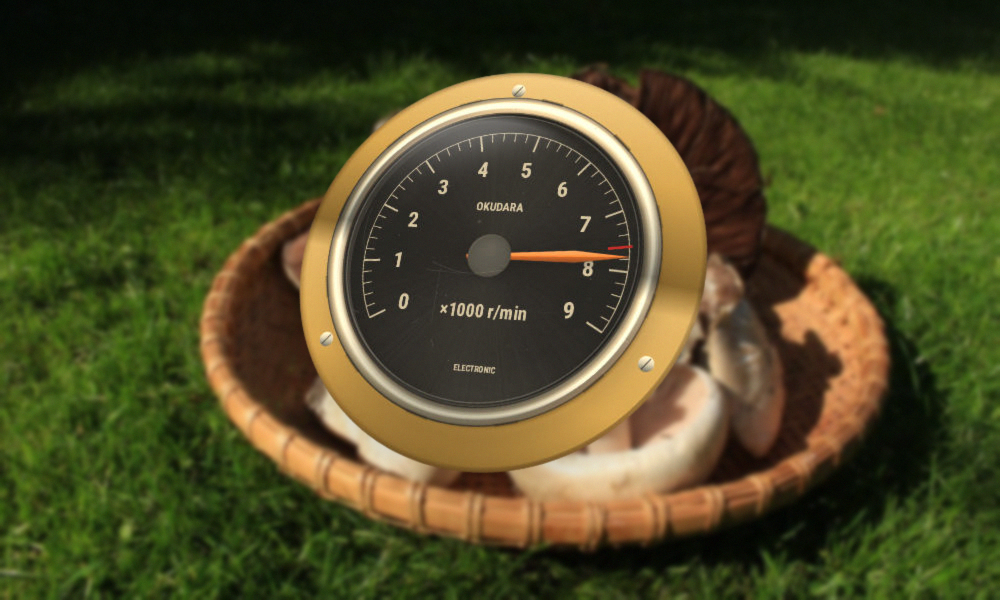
7800 rpm
